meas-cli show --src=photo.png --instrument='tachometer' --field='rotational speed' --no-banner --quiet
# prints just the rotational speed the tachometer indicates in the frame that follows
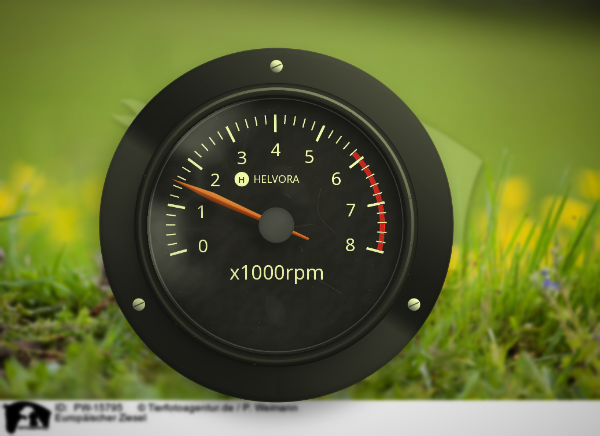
1500 rpm
